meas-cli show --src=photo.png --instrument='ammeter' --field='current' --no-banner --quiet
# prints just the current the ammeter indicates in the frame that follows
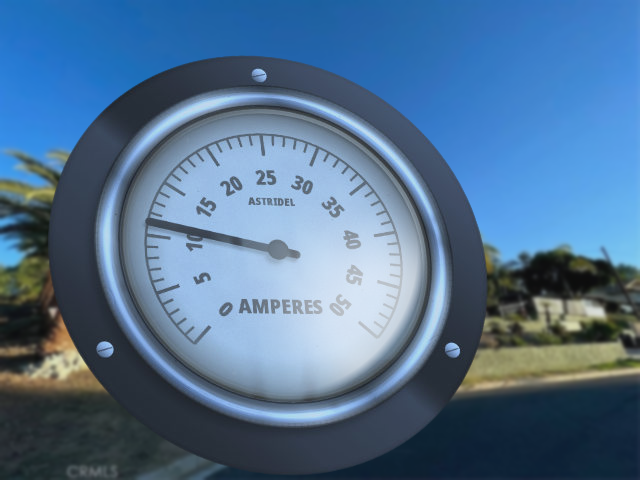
11 A
